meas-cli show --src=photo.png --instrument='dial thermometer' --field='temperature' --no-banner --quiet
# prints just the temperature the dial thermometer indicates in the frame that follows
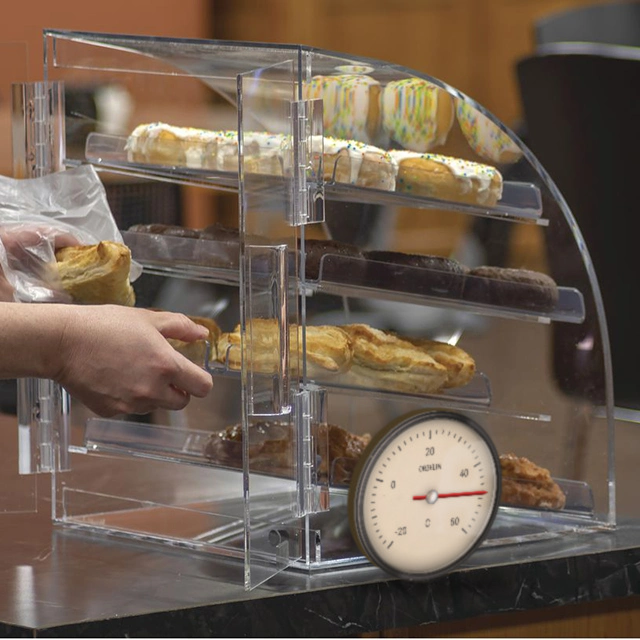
48 °C
